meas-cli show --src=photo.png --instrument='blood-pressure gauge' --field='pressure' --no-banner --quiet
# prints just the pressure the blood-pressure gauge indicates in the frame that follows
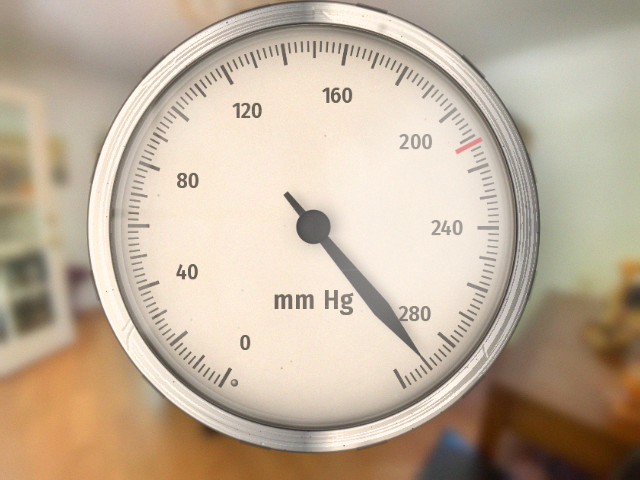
290 mmHg
